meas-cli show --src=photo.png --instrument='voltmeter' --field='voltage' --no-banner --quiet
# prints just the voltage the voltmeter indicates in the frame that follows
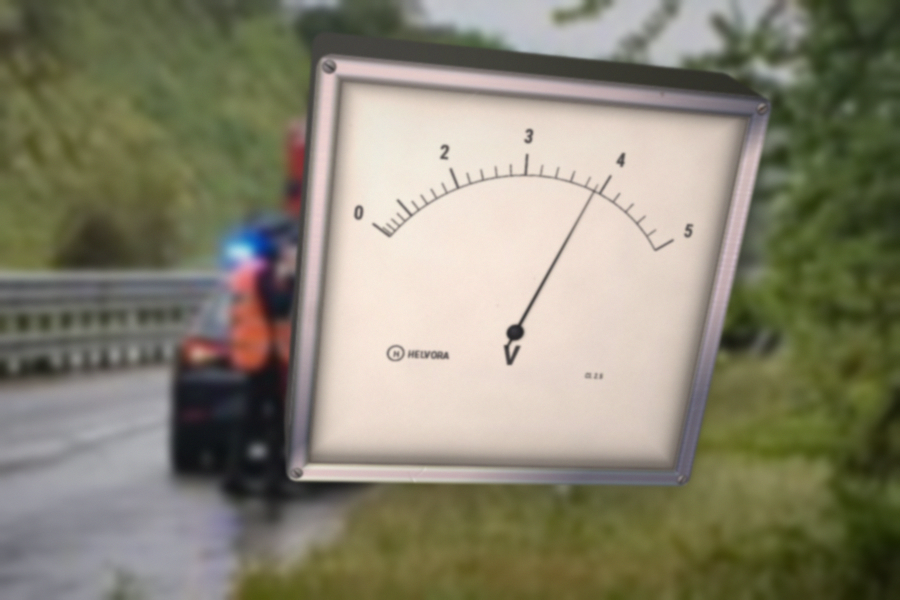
3.9 V
